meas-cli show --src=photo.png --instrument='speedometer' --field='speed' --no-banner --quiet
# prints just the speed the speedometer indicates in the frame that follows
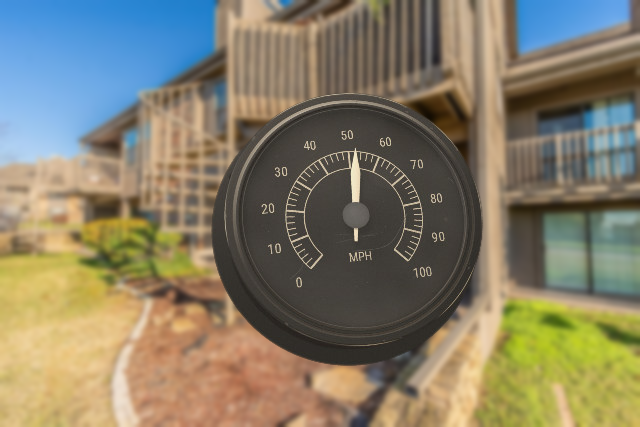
52 mph
